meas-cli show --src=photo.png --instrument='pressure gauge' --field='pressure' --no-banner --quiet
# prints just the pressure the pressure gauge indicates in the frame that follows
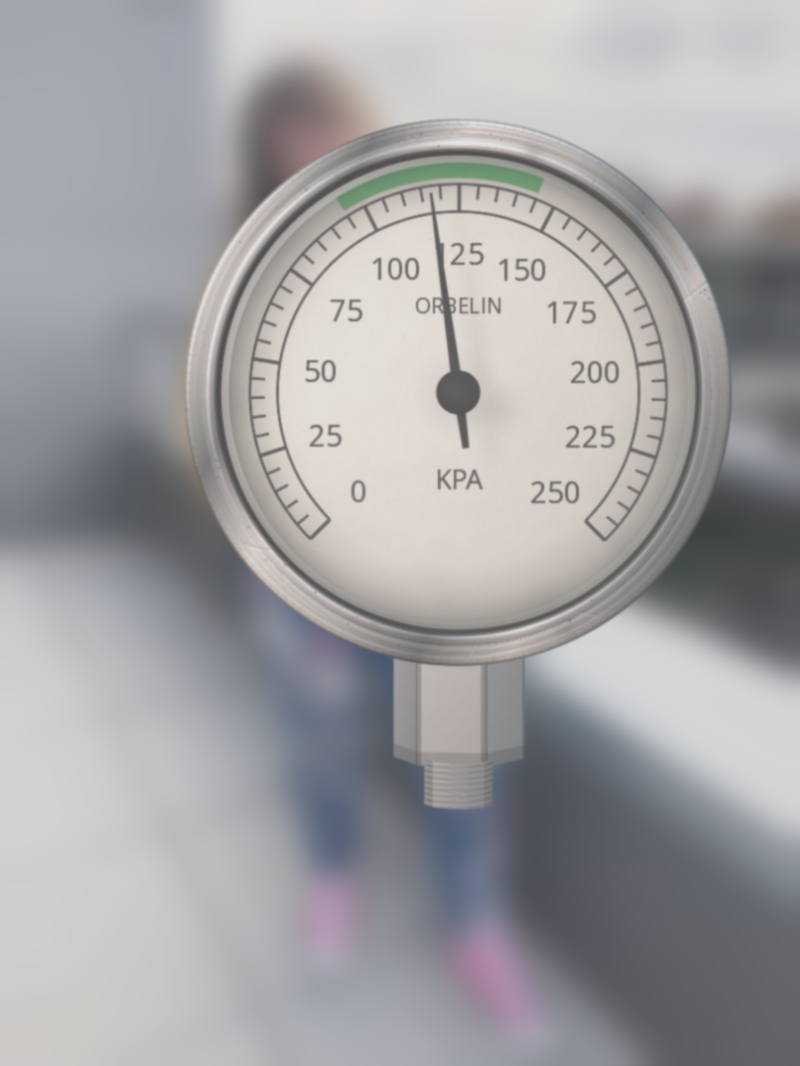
117.5 kPa
